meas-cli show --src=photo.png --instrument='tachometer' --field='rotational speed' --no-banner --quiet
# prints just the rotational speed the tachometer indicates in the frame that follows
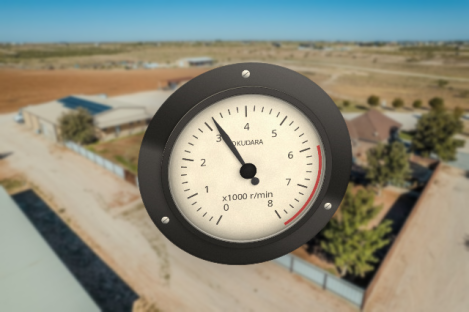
3200 rpm
